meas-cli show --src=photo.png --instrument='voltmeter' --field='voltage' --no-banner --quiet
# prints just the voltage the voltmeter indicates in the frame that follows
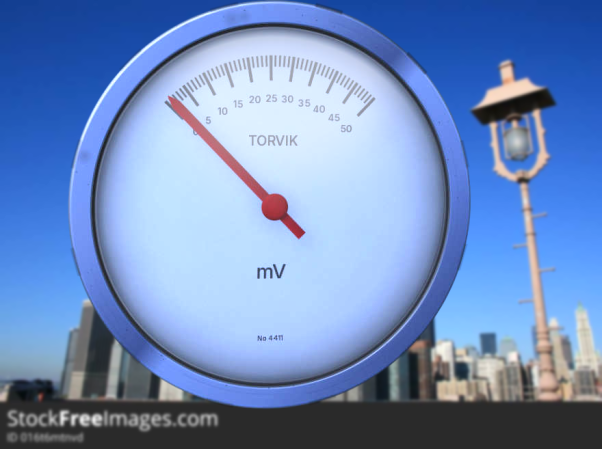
1 mV
